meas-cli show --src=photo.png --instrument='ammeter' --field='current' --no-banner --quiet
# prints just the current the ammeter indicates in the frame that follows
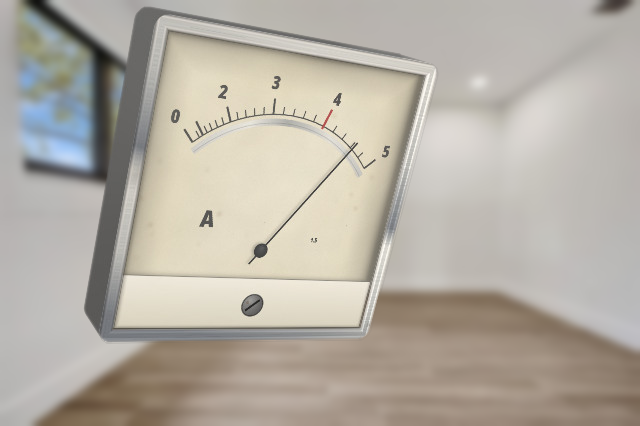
4.6 A
